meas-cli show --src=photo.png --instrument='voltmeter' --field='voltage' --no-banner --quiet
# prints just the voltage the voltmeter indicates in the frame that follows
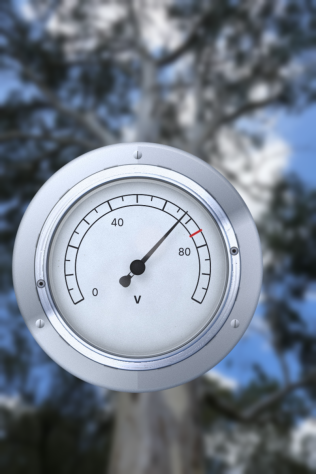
67.5 V
